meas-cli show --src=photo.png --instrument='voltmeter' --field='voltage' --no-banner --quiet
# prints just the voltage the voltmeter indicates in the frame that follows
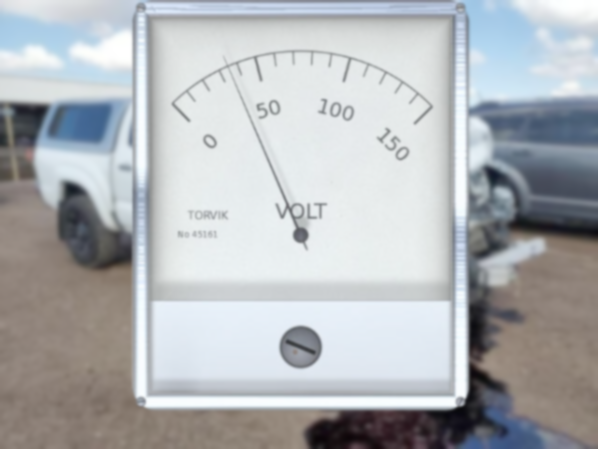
35 V
